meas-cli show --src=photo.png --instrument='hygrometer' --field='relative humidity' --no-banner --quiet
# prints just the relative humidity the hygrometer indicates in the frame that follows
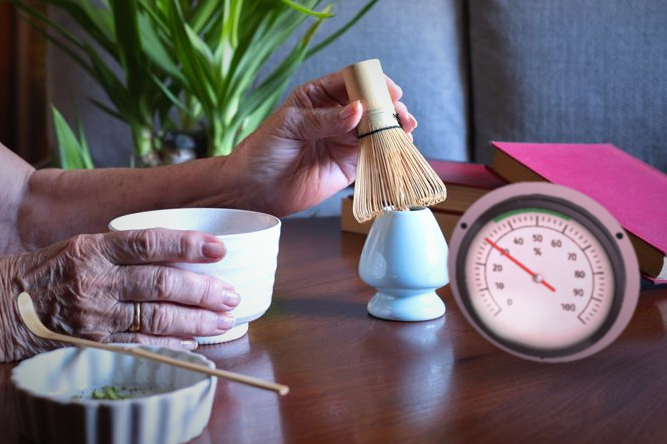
30 %
